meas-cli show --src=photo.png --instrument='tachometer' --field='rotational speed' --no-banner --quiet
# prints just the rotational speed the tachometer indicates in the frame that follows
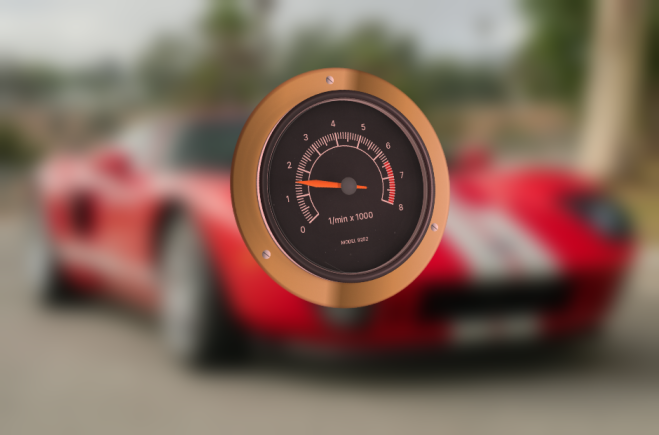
1500 rpm
